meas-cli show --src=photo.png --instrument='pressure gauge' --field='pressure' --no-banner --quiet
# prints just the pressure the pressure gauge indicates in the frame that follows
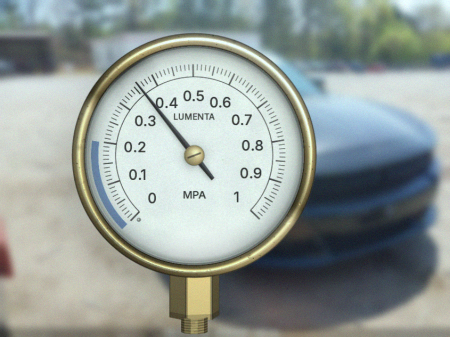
0.36 MPa
